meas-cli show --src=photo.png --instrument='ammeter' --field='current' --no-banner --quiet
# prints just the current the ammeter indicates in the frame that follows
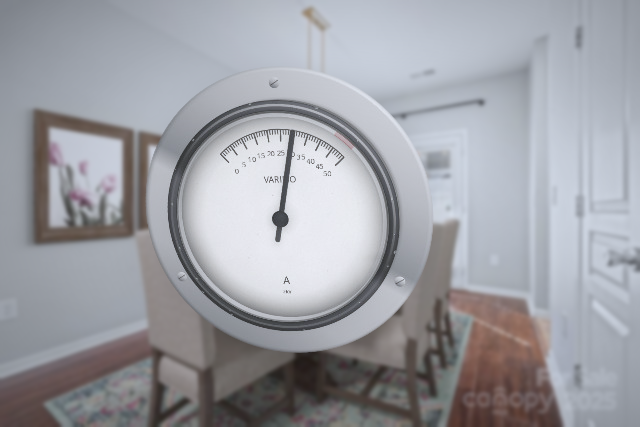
30 A
